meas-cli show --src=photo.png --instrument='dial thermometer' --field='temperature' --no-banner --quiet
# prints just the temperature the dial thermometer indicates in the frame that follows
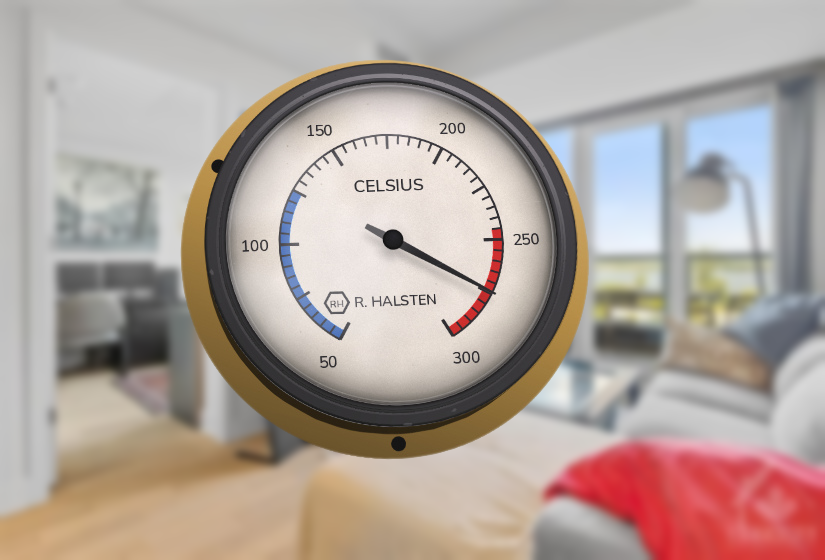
275 °C
